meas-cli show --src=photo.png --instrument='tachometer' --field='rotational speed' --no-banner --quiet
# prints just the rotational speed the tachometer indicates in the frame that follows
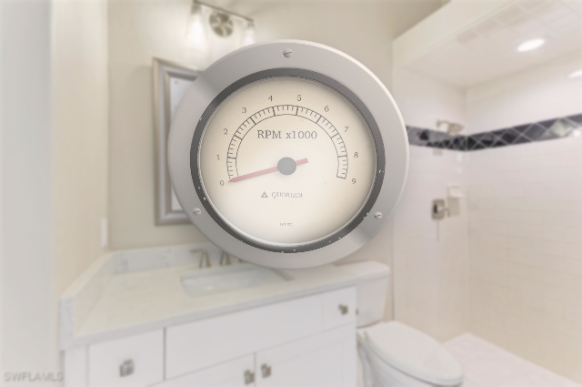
0 rpm
